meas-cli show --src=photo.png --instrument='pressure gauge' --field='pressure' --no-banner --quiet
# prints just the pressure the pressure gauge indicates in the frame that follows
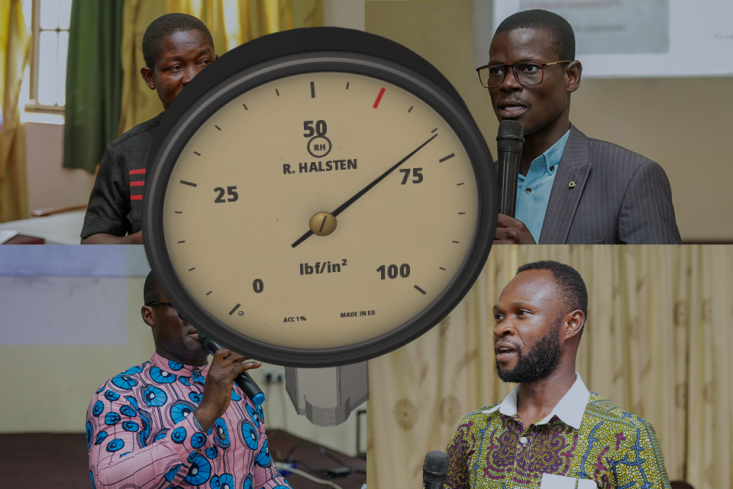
70 psi
